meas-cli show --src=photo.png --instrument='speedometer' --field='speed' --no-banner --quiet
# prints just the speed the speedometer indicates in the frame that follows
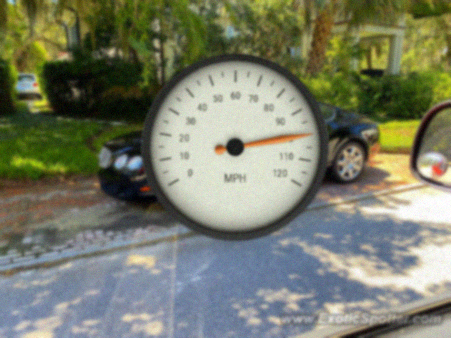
100 mph
